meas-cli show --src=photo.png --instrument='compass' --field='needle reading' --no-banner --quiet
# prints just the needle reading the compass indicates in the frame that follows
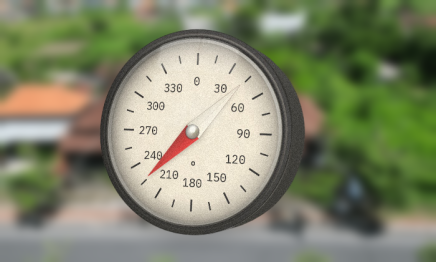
225 °
